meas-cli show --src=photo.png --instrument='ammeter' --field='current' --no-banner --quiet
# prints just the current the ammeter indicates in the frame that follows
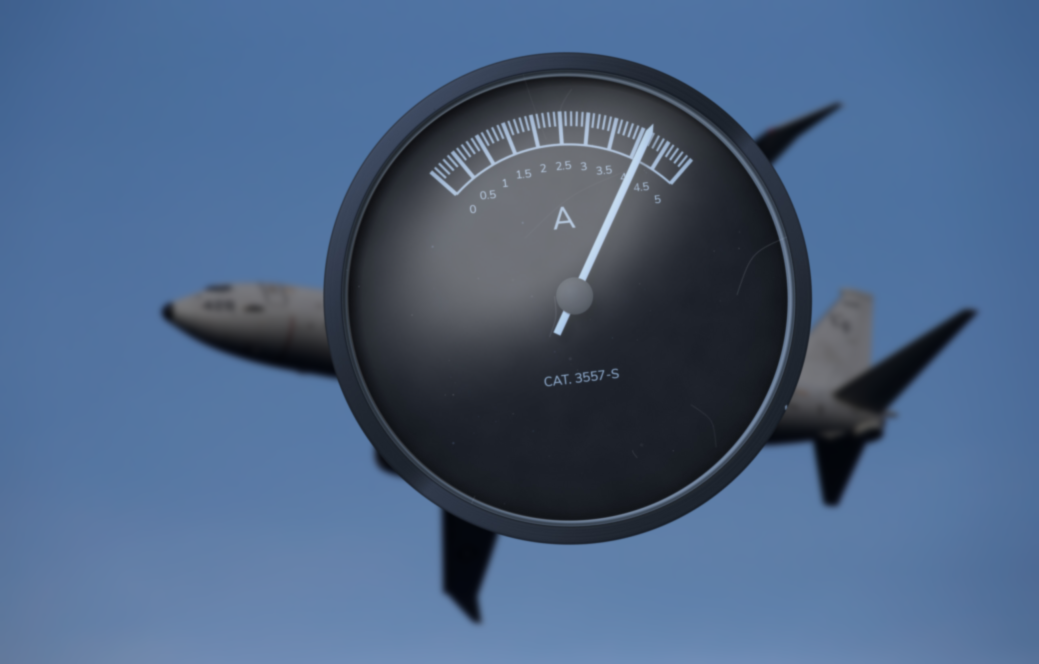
4.1 A
